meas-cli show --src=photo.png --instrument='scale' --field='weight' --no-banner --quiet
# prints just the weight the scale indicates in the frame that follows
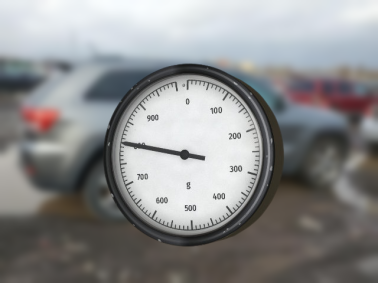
800 g
